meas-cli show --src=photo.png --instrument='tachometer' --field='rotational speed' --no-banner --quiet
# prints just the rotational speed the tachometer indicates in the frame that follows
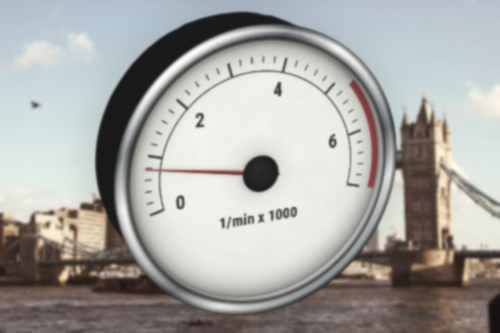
800 rpm
